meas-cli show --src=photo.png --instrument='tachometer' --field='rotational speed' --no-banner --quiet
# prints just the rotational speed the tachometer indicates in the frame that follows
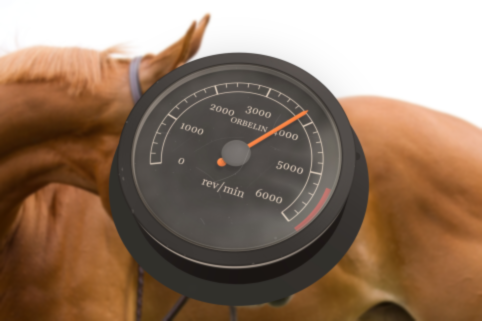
3800 rpm
